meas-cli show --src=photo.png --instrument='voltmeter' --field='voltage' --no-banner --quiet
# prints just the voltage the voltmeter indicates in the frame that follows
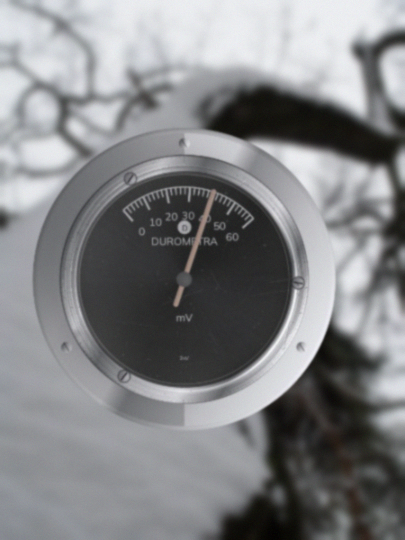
40 mV
